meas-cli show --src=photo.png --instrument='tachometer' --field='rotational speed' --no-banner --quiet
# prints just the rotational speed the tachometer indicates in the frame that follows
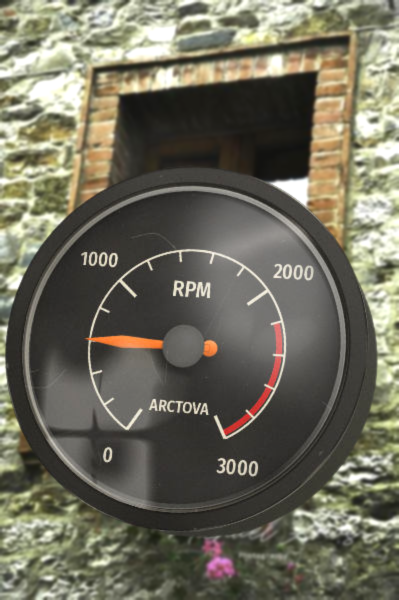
600 rpm
